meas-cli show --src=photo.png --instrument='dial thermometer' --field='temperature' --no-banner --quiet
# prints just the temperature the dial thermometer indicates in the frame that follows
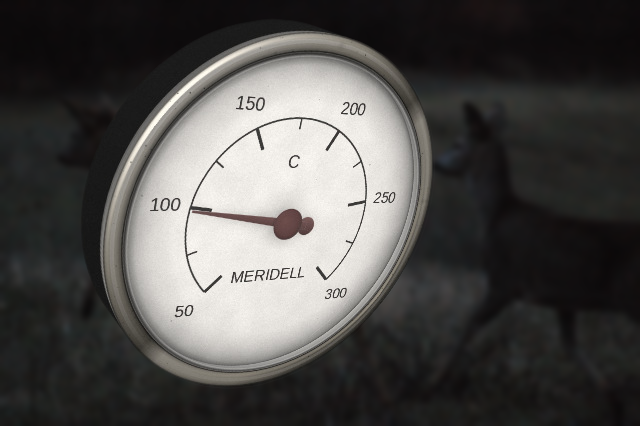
100 °C
